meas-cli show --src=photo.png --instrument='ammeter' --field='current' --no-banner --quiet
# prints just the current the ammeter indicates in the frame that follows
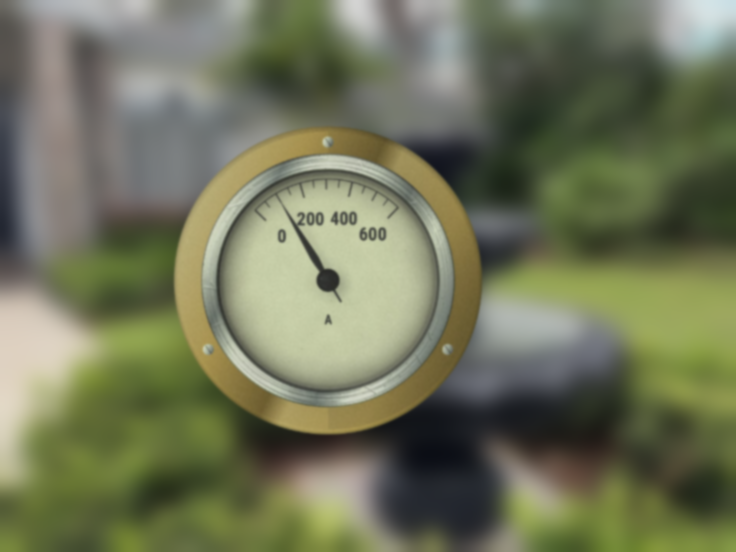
100 A
